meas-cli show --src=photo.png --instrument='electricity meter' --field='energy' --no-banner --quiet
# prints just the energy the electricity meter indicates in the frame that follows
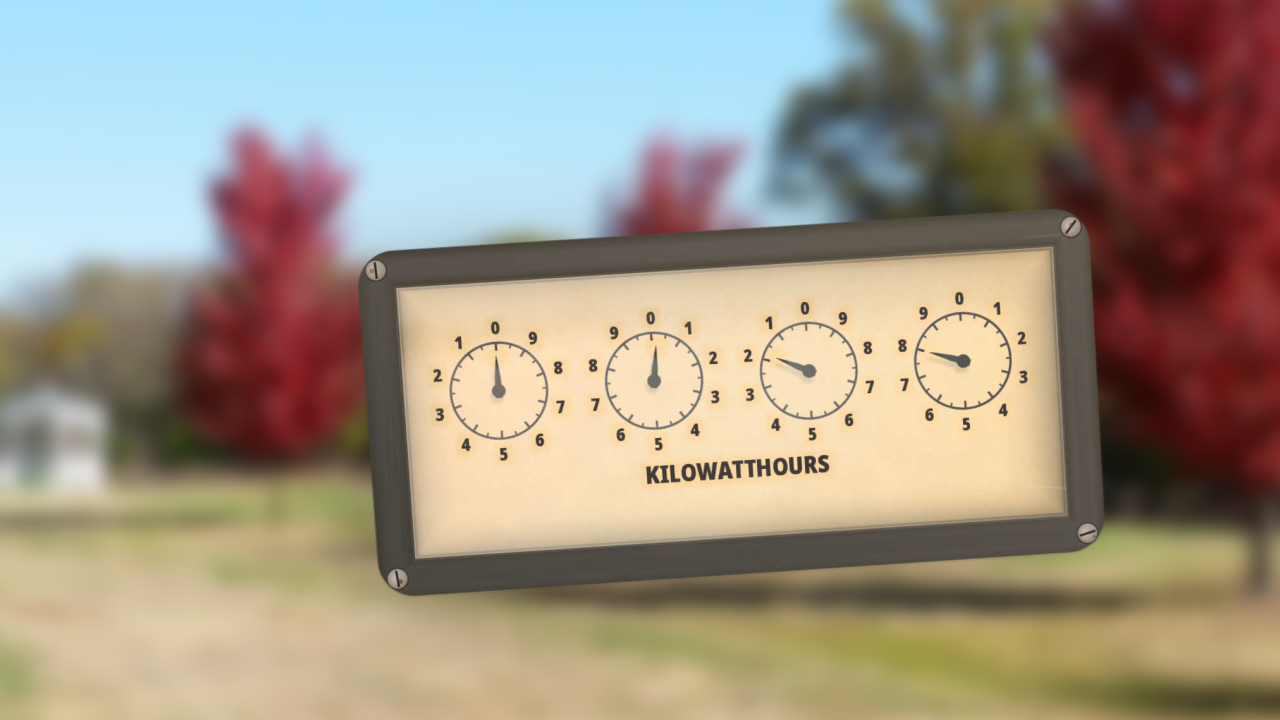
18 kWh
